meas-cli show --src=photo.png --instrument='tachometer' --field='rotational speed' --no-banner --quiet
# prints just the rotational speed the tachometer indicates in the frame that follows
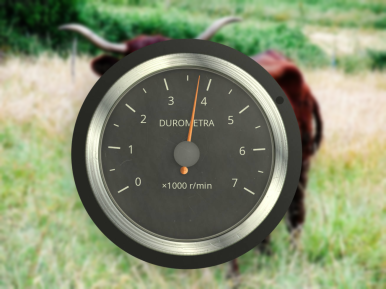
3750 rpm
